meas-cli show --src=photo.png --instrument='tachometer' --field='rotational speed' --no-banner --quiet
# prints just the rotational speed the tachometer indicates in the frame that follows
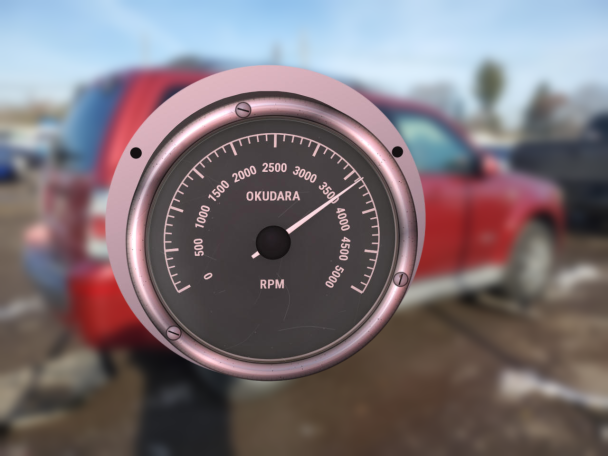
3600 rpm
